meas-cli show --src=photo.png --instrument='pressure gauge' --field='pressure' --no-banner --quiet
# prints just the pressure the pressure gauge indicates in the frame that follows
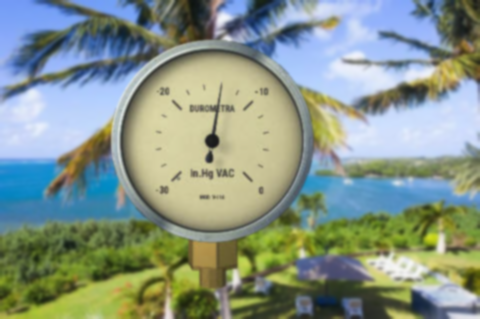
-14 inHg
